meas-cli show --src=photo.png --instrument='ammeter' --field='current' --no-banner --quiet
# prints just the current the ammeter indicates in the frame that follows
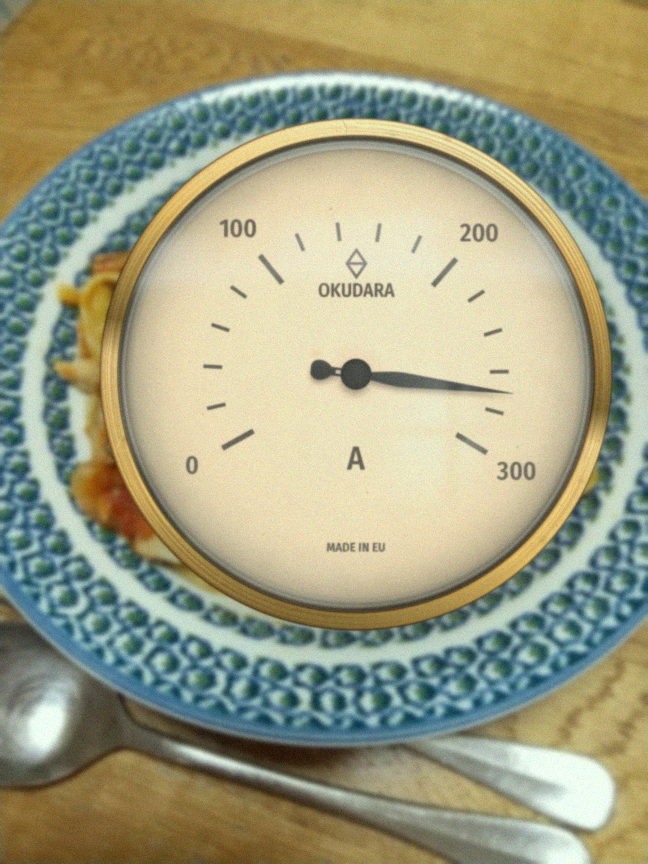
270 A
